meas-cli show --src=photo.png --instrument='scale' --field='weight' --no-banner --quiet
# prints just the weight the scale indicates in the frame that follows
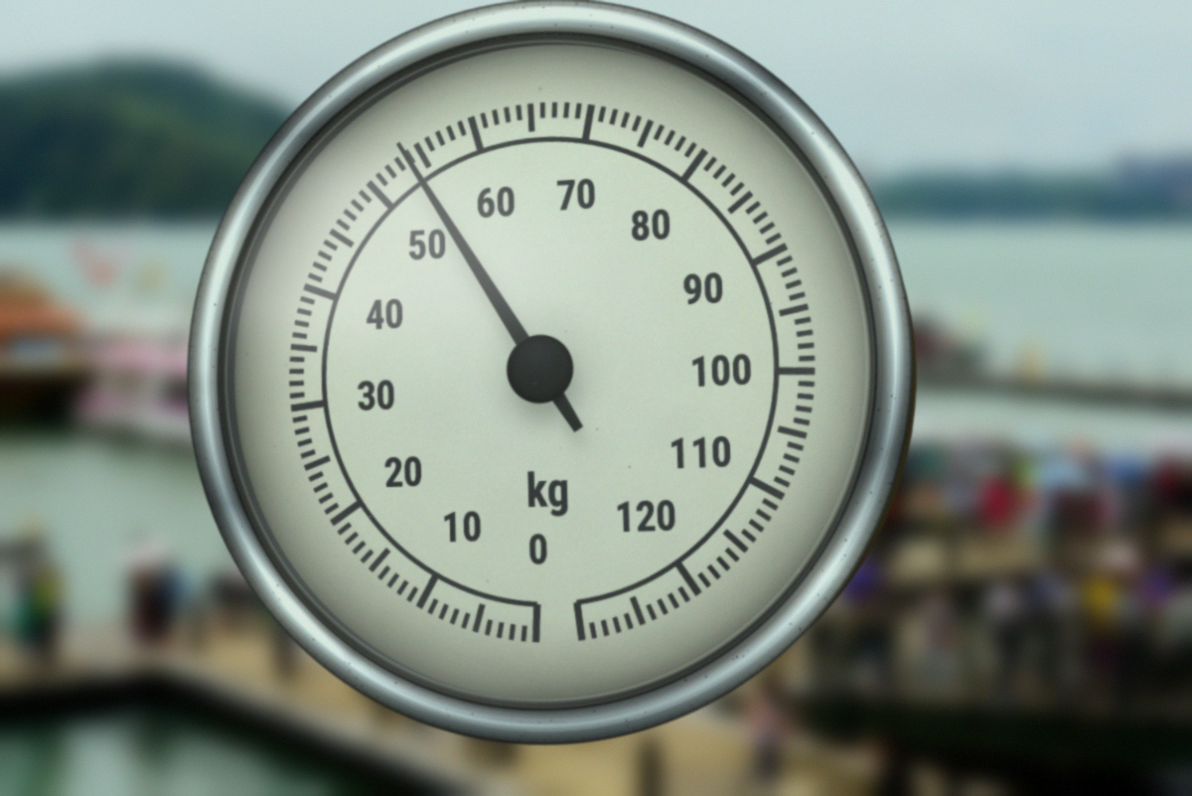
54 kg
